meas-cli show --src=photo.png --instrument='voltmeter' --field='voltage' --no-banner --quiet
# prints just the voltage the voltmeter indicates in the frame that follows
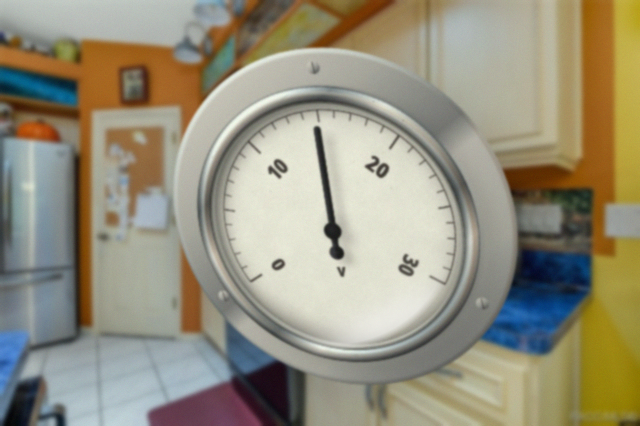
15 V
